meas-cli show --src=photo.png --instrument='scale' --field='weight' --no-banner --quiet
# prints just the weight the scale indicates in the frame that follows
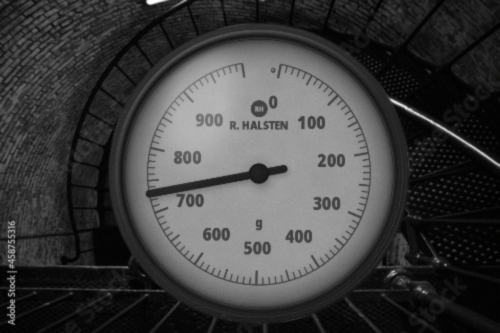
730 g
